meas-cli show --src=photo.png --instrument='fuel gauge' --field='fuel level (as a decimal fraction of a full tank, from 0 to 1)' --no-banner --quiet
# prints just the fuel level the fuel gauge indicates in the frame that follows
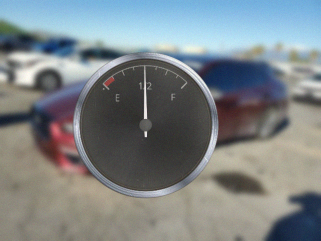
0.5
